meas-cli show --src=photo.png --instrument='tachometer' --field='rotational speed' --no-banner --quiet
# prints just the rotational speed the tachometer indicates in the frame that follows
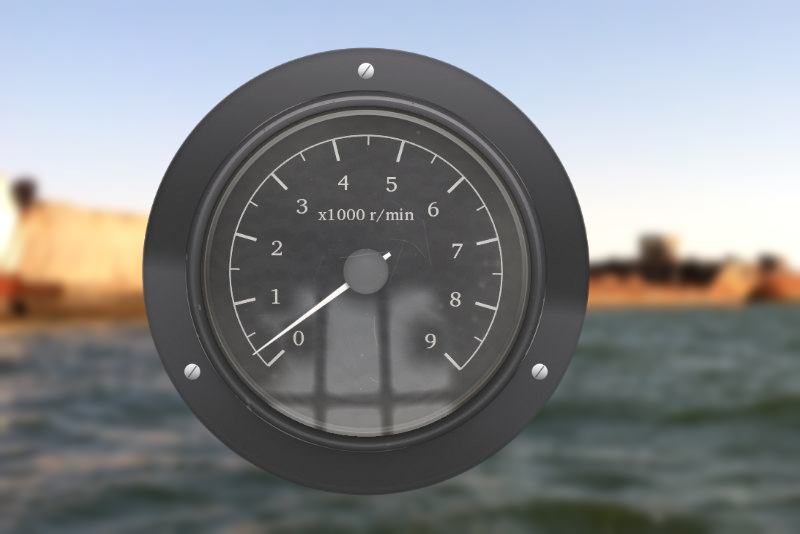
250 rpm
